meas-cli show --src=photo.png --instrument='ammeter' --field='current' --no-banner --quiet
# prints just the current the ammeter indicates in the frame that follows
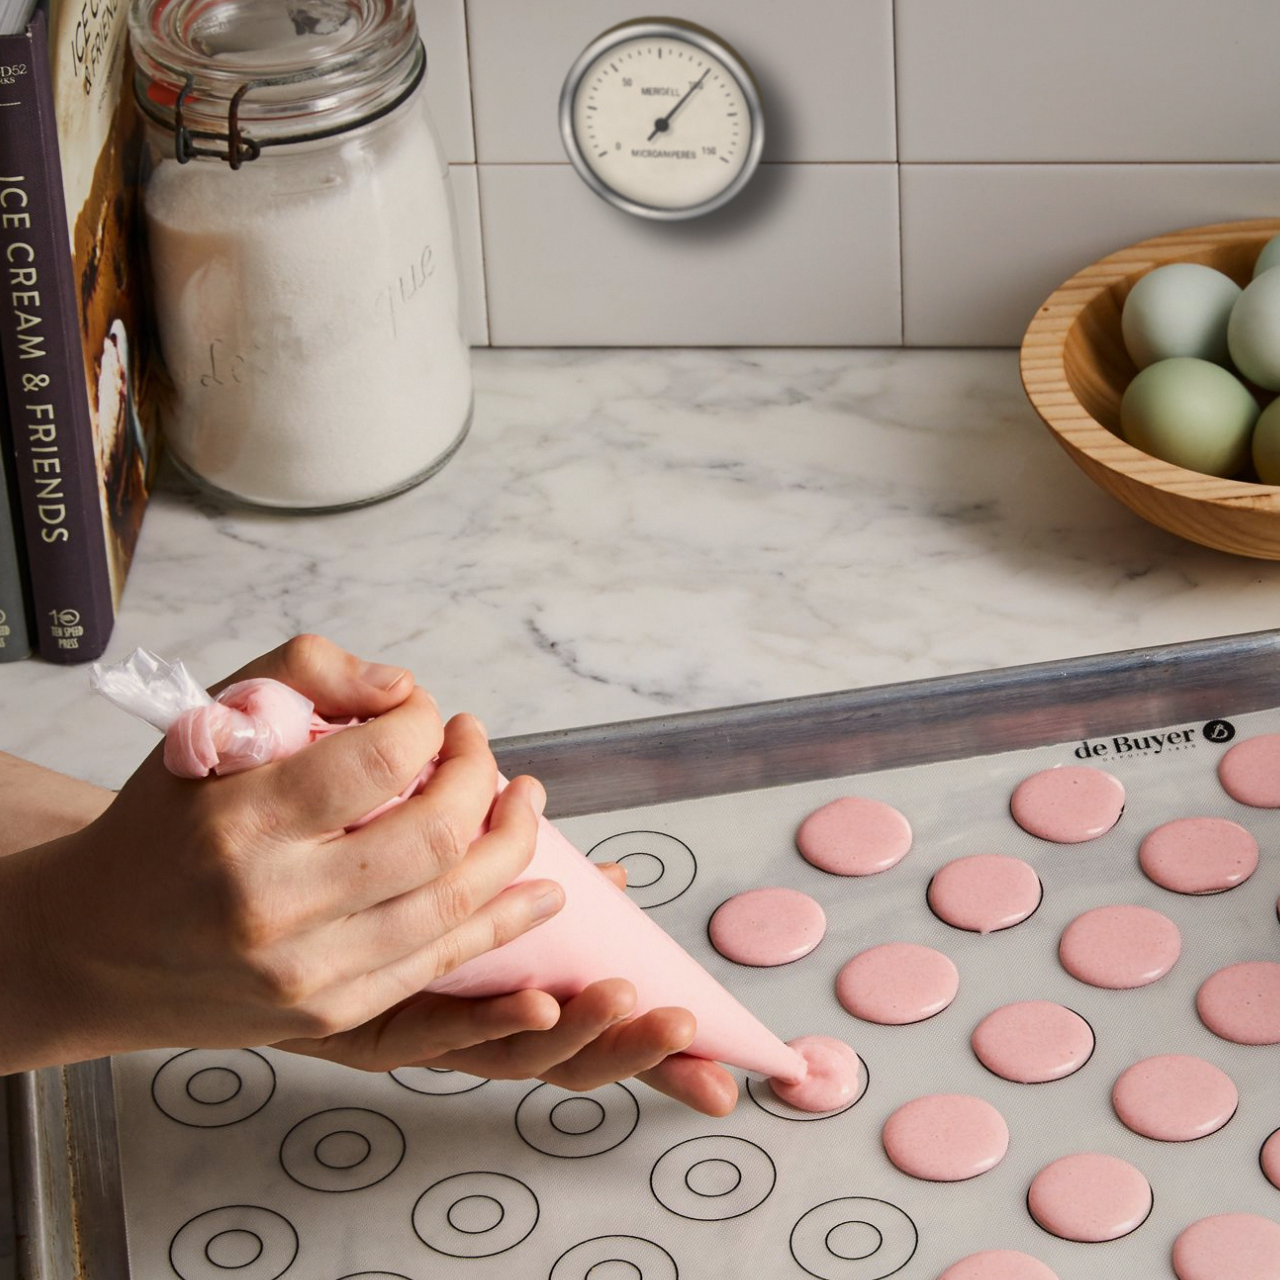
100 µA
